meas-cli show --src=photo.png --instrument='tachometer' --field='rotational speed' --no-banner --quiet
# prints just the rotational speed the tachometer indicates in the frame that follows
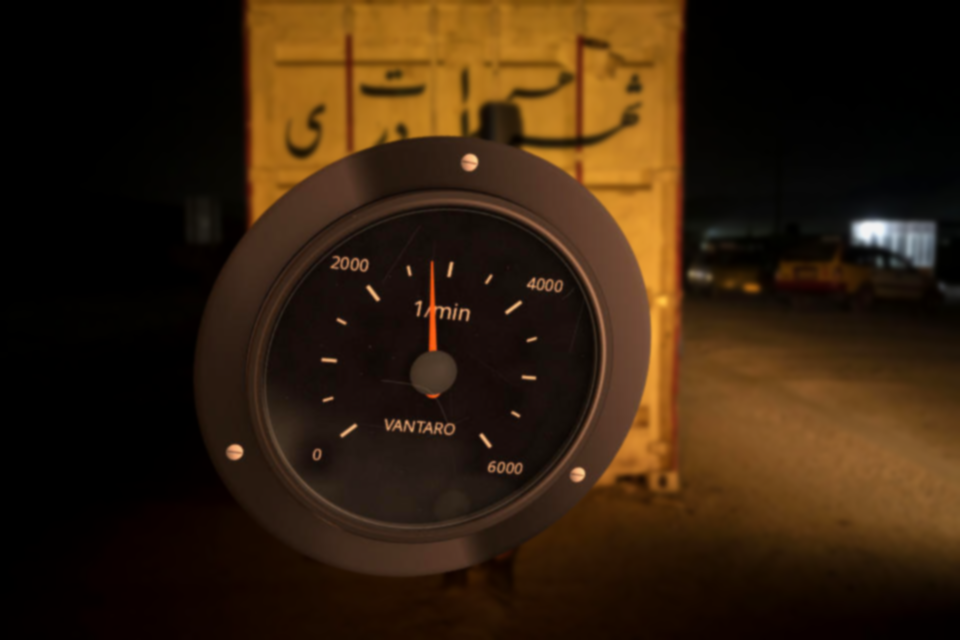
2750 rpm
